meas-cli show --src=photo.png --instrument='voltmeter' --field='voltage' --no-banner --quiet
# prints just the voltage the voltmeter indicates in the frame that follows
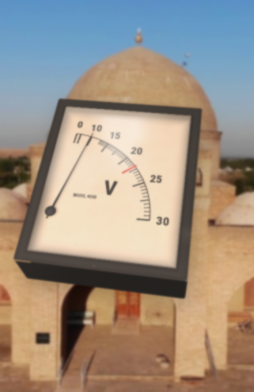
10 V
